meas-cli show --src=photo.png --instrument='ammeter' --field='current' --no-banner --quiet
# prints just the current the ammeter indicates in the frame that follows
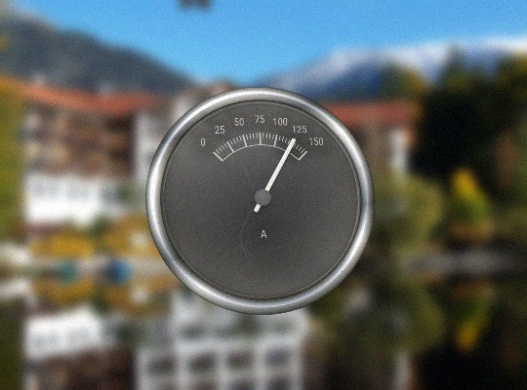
125 A
